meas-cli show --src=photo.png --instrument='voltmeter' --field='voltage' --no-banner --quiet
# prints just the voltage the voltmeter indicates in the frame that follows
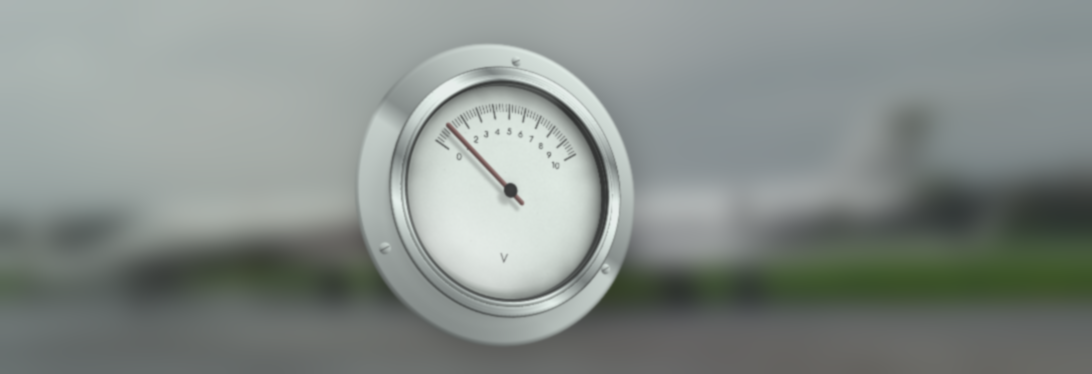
1 V
